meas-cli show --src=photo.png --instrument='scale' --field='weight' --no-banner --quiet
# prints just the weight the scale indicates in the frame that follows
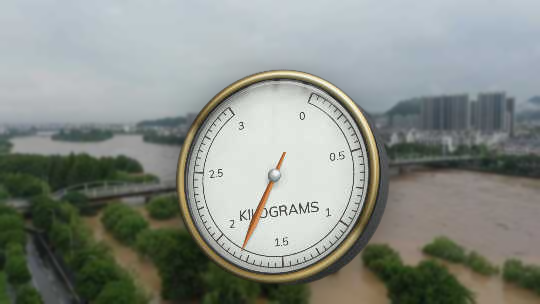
1.8 kg
